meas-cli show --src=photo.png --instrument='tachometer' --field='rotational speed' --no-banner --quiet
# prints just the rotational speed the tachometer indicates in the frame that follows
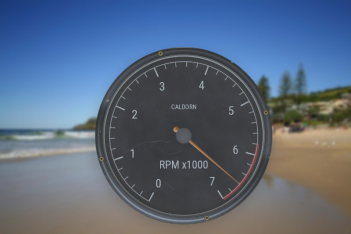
6600 rpm
